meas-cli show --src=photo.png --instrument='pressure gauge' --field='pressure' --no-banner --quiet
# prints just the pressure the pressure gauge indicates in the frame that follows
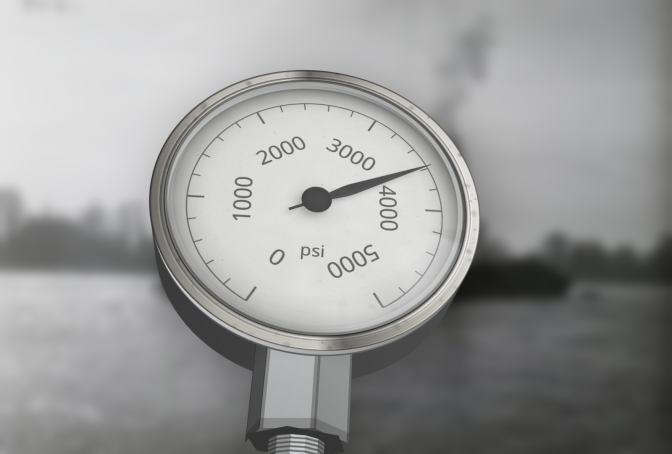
3600 psi
